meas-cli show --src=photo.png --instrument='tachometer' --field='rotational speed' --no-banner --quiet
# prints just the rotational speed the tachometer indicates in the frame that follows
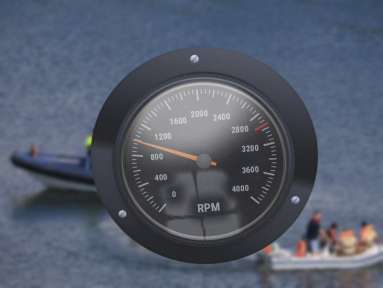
1000 rpm
